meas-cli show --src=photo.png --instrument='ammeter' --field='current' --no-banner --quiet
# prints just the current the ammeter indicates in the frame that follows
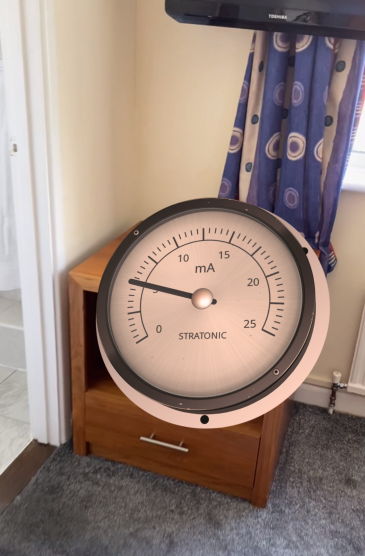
5 mA
